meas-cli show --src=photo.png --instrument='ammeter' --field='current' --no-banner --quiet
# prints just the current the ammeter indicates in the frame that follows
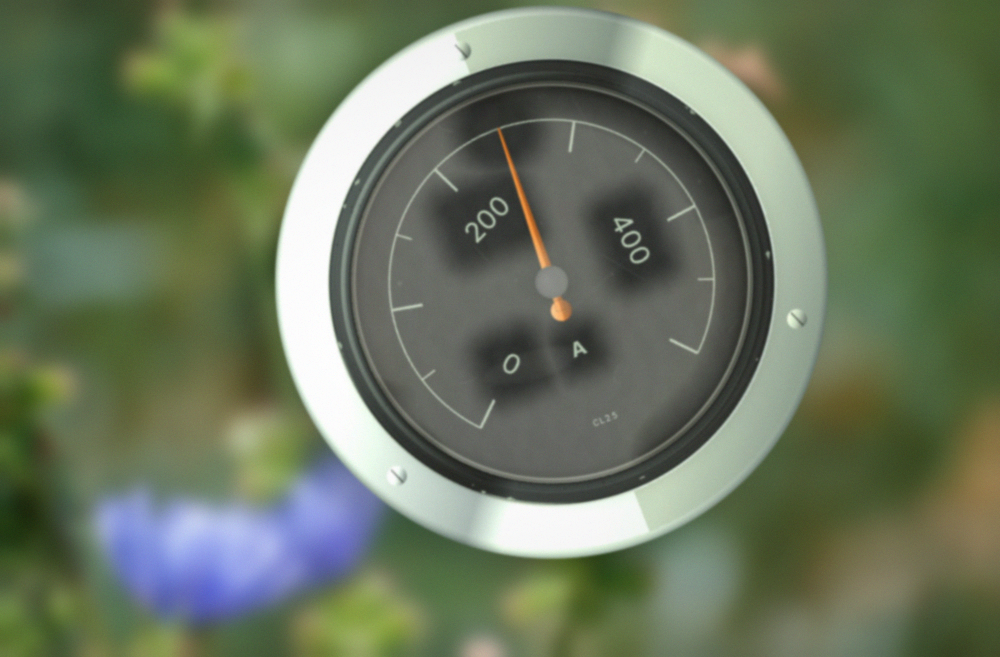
250 A
